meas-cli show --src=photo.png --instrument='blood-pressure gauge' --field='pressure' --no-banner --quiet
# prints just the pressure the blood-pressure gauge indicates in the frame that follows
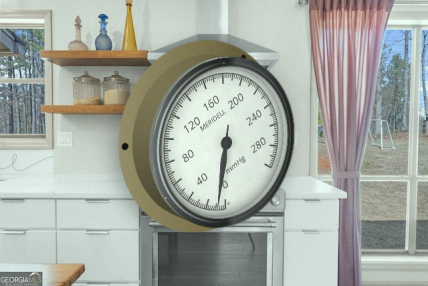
10 mmHg
